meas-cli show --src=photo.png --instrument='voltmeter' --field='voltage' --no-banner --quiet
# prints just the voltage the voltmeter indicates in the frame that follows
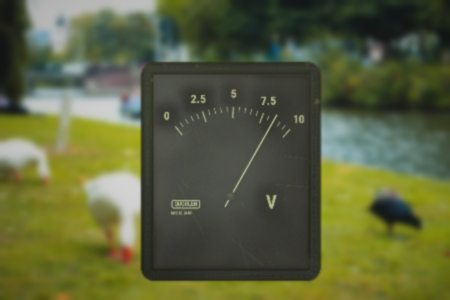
8.5 V
